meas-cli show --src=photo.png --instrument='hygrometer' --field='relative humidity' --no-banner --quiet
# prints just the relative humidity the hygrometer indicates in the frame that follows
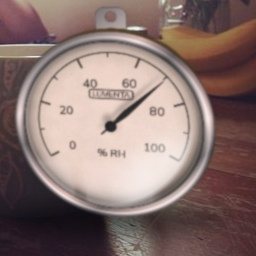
70 %
